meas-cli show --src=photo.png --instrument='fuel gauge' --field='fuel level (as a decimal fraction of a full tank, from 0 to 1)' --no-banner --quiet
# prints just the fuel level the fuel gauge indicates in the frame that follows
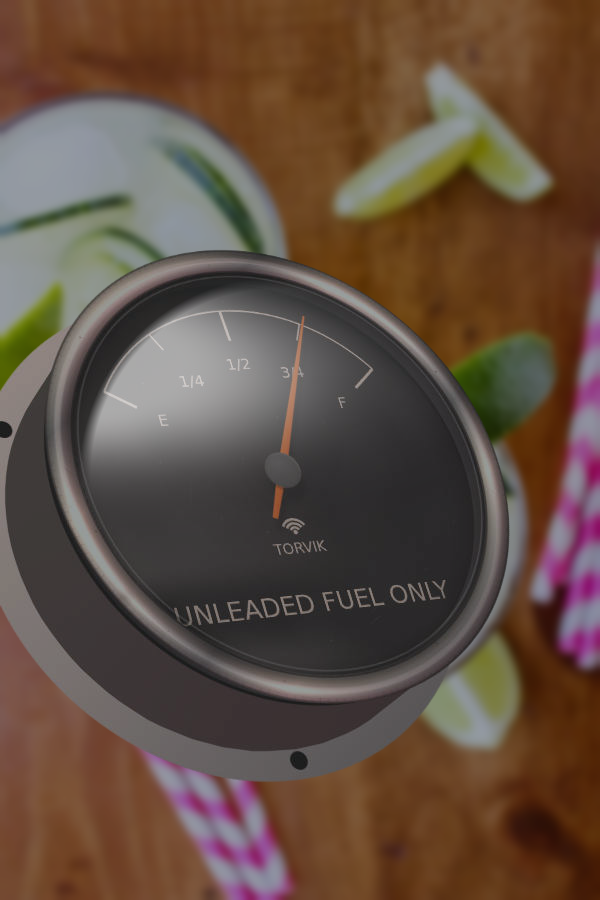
0.75
